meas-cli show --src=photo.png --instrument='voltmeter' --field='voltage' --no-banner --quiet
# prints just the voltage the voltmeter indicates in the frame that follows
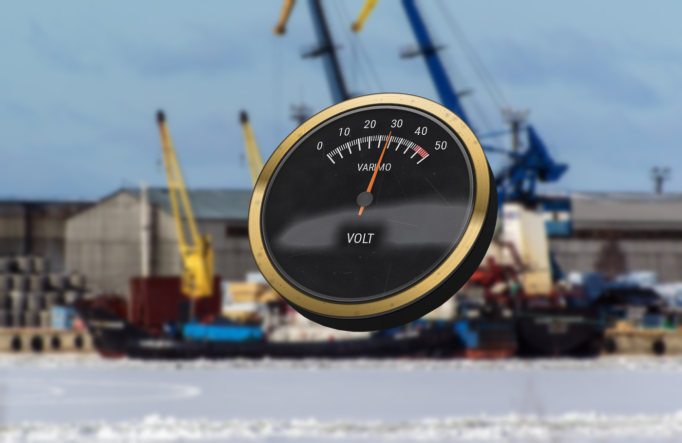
30 V
